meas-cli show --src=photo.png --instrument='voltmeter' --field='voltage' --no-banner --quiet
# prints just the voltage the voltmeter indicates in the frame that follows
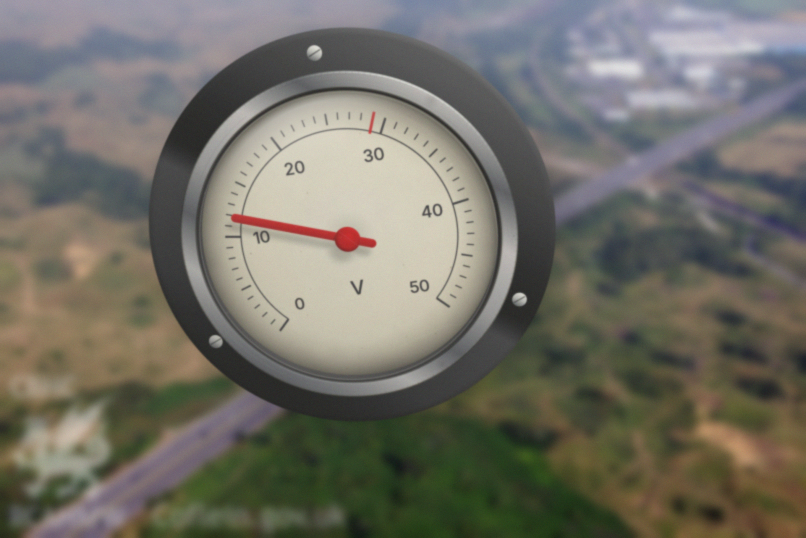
12 V
